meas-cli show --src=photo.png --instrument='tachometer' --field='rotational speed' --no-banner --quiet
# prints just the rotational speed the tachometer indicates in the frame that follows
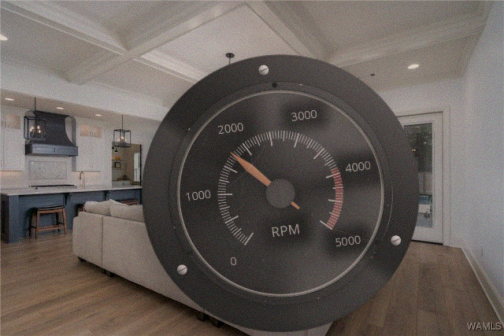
1750 rpm
